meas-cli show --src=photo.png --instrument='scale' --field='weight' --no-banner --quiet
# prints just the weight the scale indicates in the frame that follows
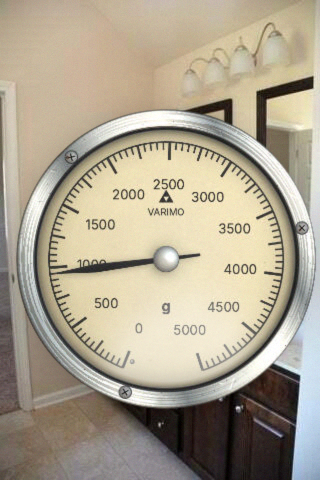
950 g
